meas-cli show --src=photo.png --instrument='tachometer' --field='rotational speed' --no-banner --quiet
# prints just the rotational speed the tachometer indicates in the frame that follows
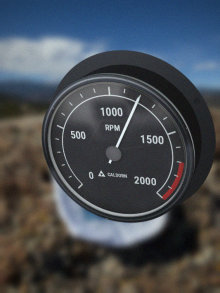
1200 rpm
